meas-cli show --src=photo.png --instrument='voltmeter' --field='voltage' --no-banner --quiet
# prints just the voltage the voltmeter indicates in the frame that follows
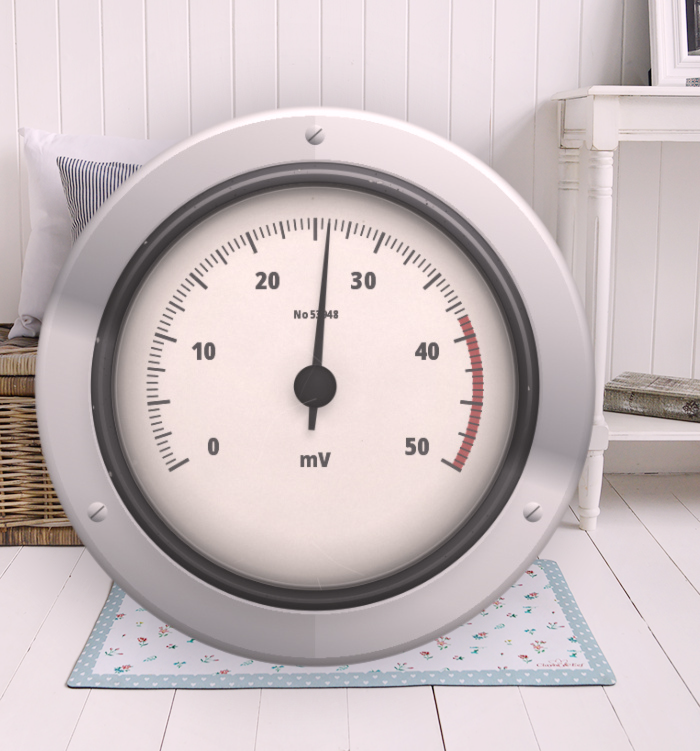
26 mV
